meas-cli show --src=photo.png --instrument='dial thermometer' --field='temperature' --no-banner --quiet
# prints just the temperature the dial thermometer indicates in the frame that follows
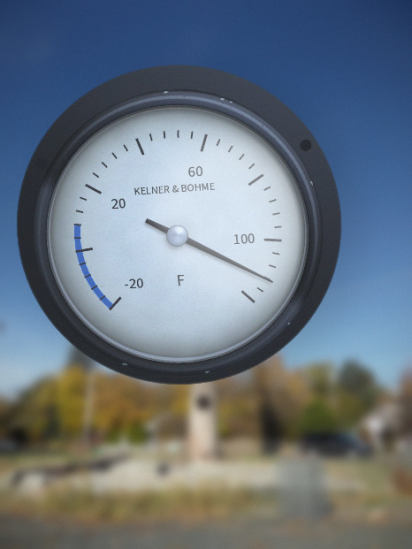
112 °F
